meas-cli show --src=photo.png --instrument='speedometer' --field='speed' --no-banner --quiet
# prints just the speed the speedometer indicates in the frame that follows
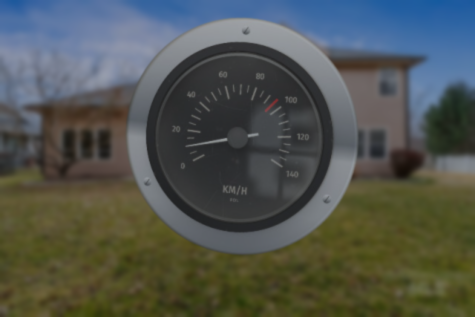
10 km/h
